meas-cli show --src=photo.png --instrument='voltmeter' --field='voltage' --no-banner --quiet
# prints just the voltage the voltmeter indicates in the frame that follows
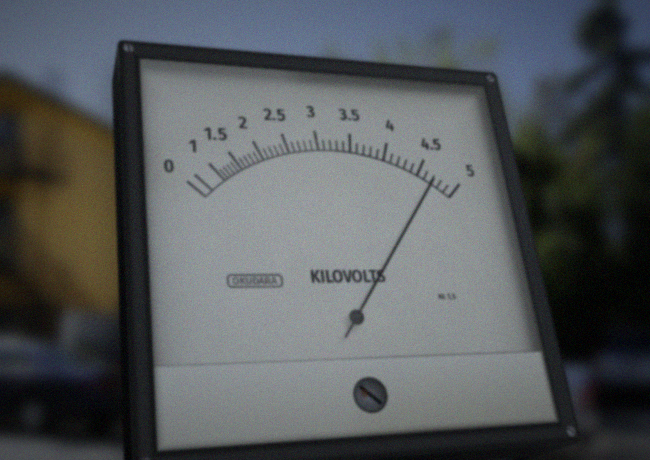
4.7 kV
